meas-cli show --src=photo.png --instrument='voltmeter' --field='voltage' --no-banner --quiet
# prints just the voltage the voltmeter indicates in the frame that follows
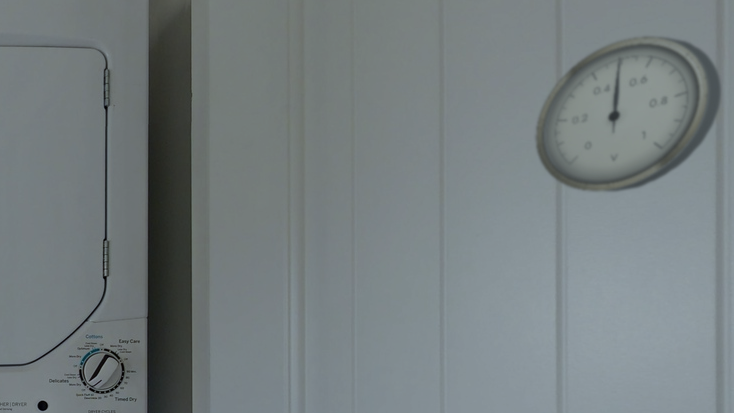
0.5 V
